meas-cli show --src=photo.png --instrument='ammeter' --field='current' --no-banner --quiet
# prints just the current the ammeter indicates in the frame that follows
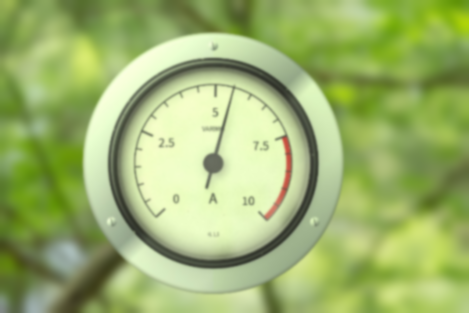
5.5 A
